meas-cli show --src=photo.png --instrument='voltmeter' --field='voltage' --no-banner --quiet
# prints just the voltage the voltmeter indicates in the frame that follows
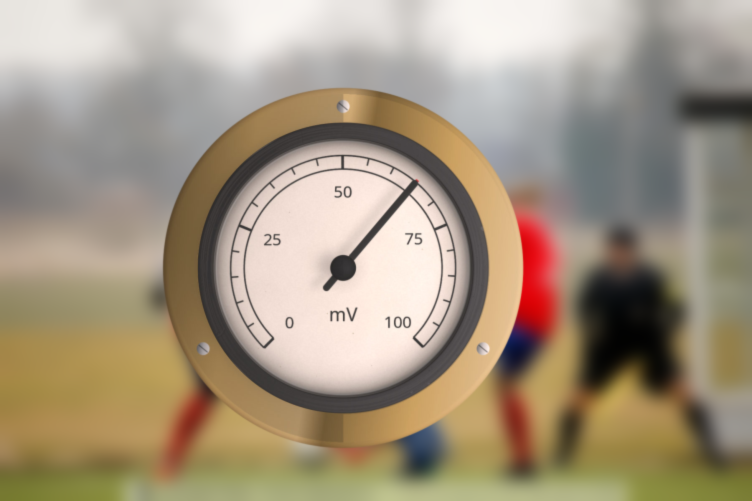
65 mV
